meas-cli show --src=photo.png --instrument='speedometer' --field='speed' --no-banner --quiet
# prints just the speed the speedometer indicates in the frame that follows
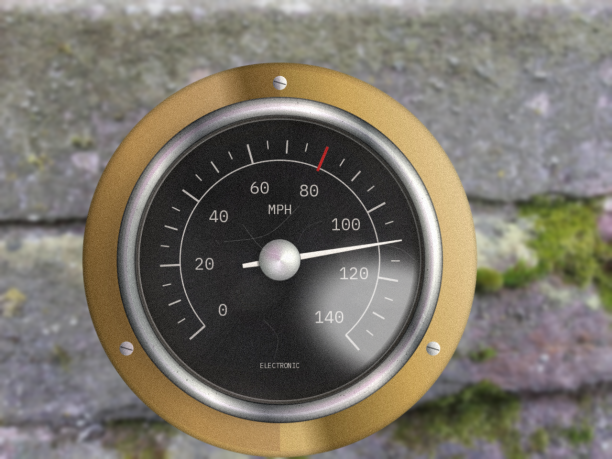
110 mph
